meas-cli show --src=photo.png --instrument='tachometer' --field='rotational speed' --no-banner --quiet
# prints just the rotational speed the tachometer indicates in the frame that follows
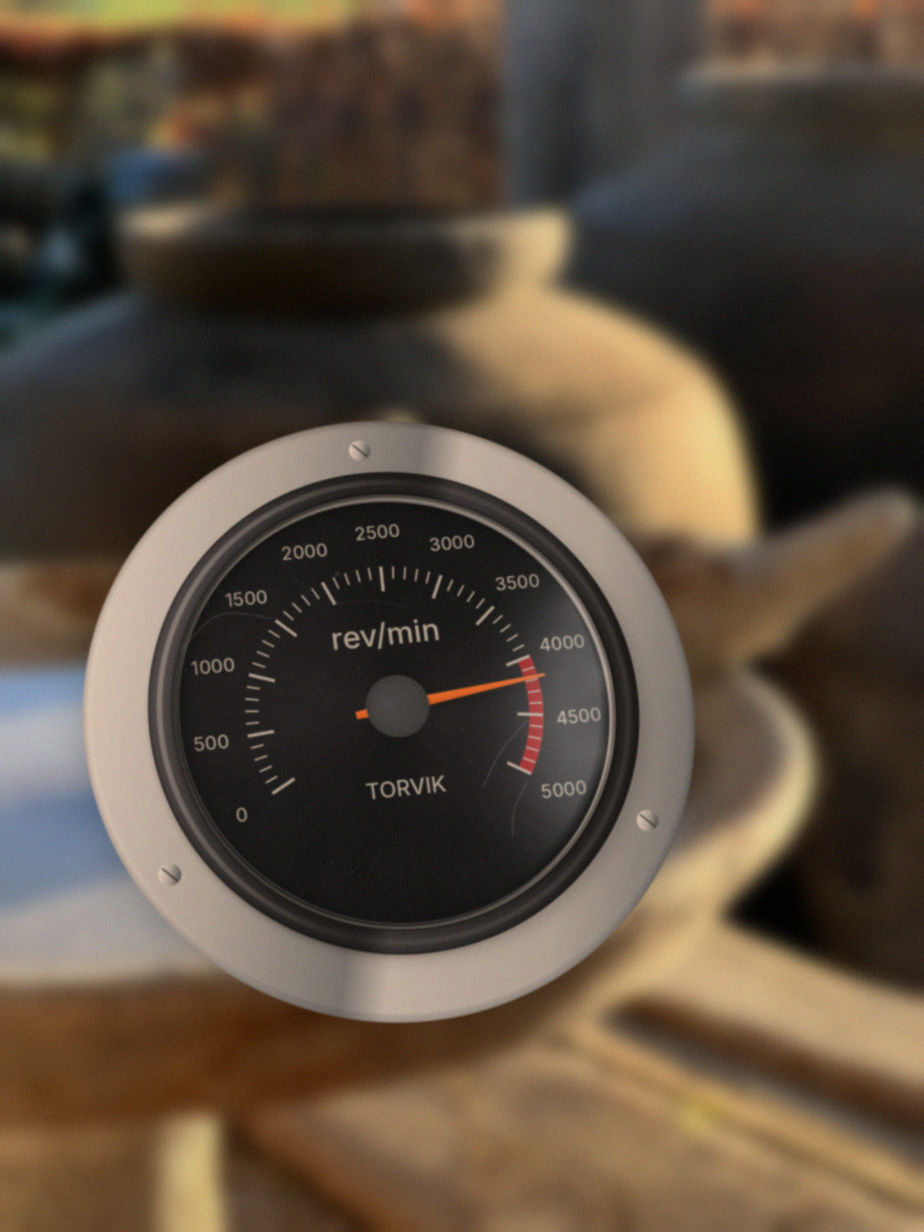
4200 rpm
